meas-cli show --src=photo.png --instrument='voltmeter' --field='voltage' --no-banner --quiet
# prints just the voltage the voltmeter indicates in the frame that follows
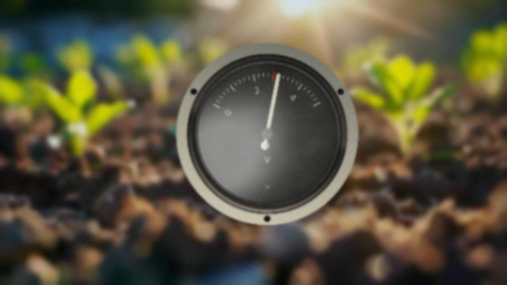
3 V
